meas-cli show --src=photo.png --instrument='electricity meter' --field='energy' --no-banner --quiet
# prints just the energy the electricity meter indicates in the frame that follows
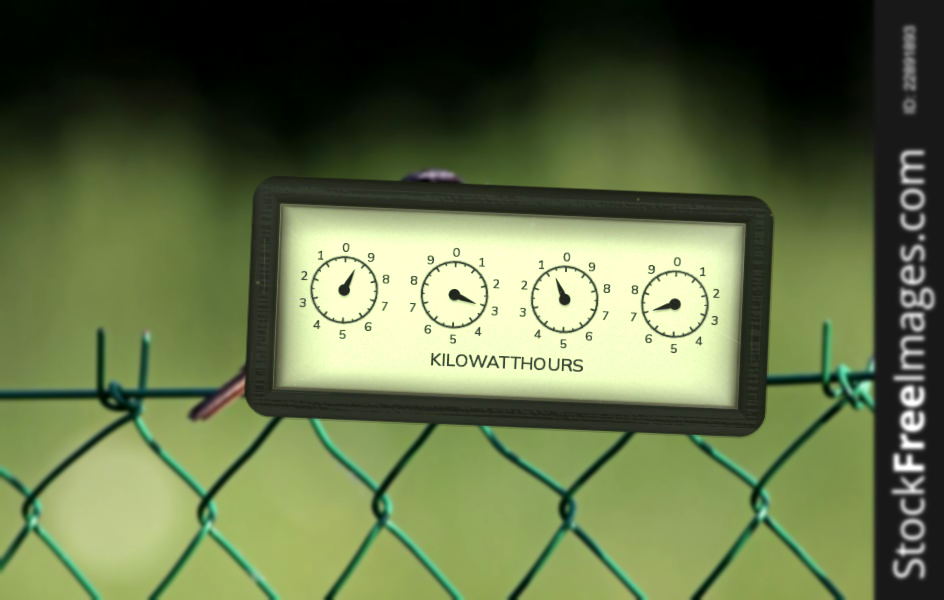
9307 kWh
